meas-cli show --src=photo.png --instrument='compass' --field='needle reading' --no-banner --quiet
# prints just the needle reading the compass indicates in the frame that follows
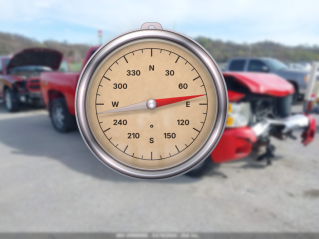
80 °
